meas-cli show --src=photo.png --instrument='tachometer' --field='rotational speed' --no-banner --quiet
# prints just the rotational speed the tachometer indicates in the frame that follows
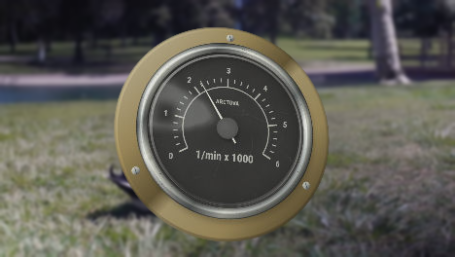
2200 rpm
